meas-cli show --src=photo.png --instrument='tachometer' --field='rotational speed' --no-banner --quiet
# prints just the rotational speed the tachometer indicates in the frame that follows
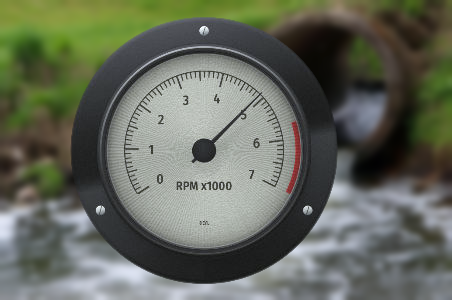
4900 rpm
